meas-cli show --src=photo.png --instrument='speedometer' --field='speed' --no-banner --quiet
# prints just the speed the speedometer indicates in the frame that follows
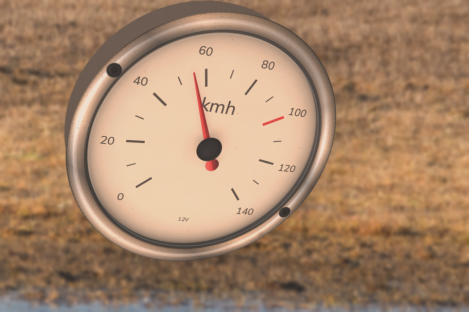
55 km/h
